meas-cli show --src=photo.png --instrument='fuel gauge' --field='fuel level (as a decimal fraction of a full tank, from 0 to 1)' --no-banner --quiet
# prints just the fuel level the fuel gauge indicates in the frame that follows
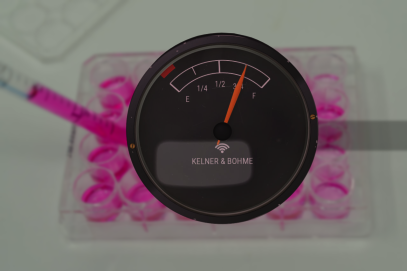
0.75
